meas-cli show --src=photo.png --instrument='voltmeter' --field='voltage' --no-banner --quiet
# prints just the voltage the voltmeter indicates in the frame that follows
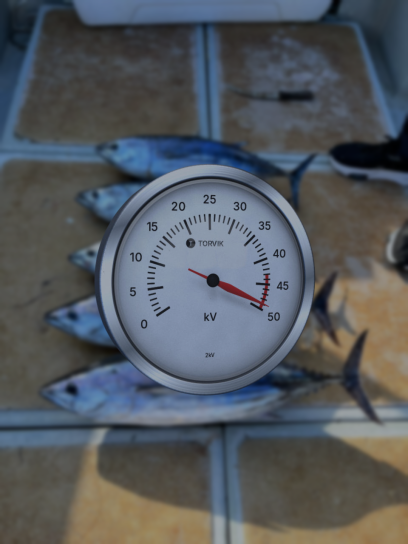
49 kV
